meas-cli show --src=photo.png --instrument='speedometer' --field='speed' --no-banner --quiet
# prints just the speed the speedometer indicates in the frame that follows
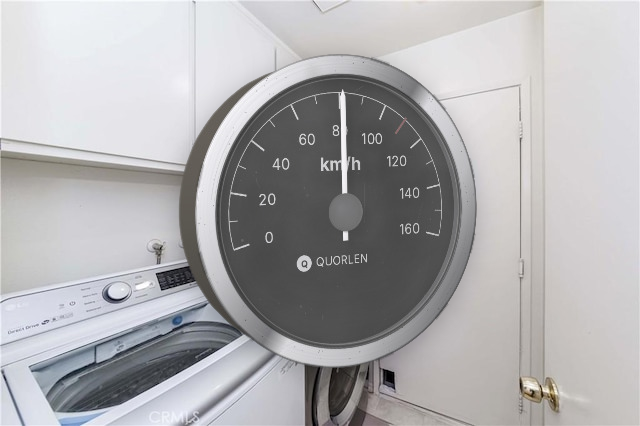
80 km/h
